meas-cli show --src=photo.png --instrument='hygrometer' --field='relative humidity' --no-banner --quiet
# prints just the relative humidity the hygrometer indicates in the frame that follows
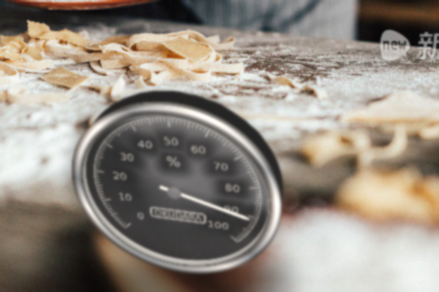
90 %
